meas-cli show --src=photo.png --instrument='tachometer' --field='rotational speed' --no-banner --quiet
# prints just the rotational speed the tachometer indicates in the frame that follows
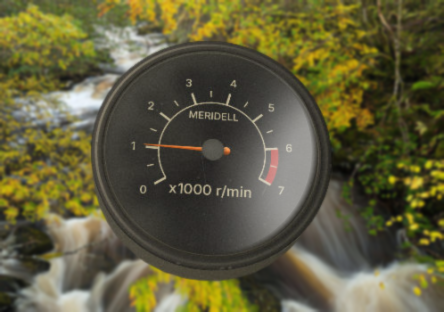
1000 rpm
